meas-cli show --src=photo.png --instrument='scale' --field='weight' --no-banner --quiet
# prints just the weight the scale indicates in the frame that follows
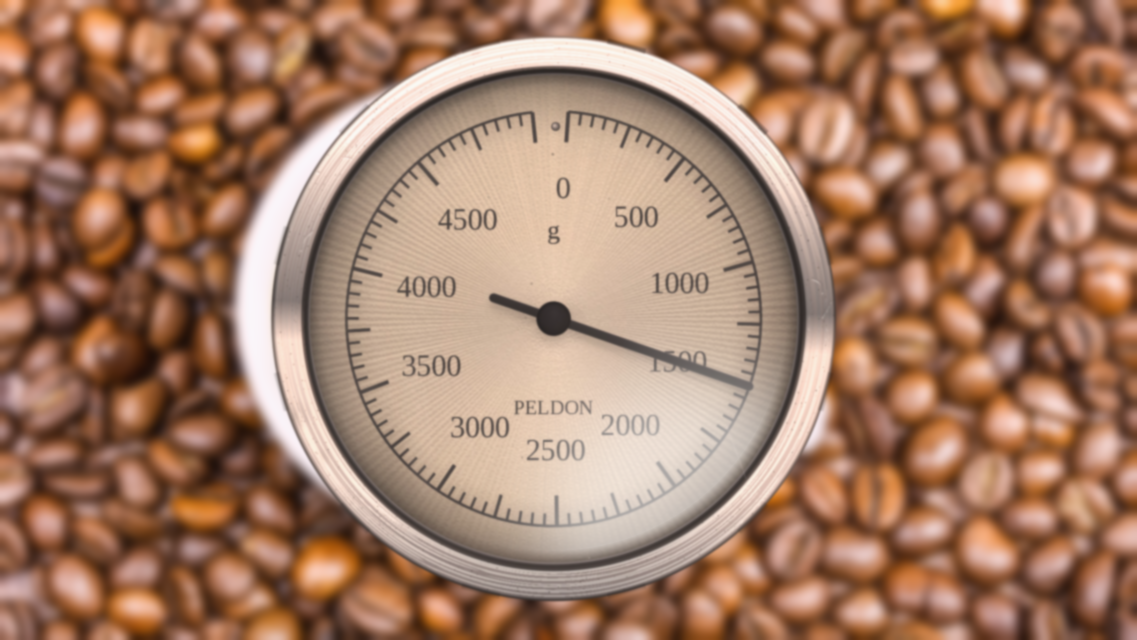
1500 g
